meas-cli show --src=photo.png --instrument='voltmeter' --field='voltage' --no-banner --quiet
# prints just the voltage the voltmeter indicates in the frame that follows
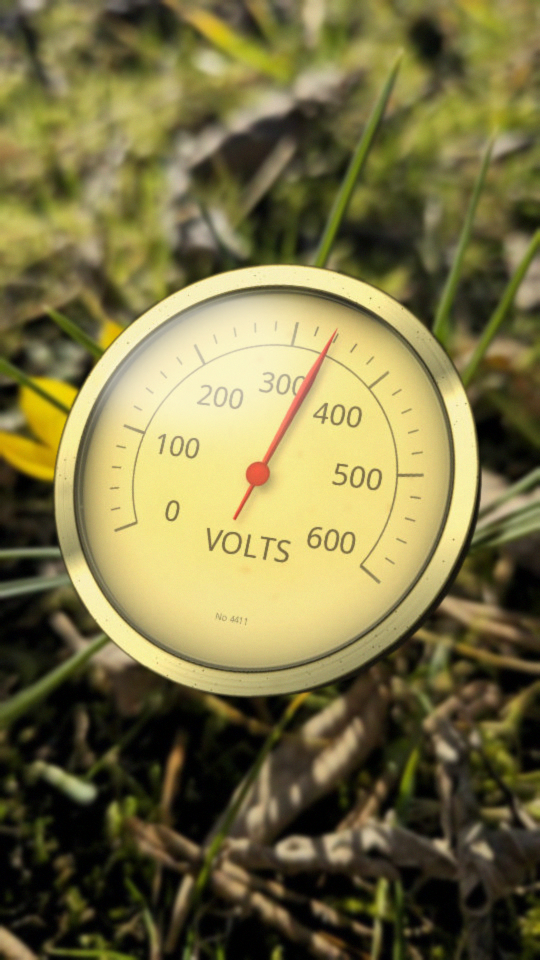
340 V
